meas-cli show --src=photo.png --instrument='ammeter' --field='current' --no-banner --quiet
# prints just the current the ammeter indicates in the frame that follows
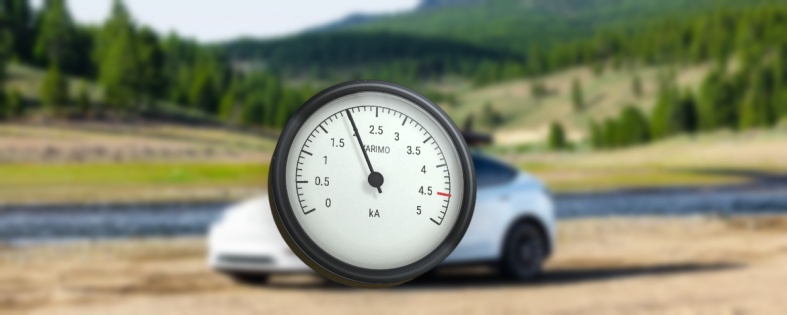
2 kA
